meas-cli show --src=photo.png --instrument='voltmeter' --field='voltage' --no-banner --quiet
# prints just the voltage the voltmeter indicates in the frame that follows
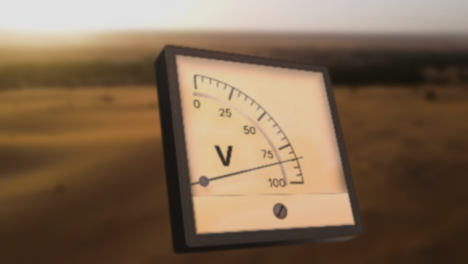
85 V
